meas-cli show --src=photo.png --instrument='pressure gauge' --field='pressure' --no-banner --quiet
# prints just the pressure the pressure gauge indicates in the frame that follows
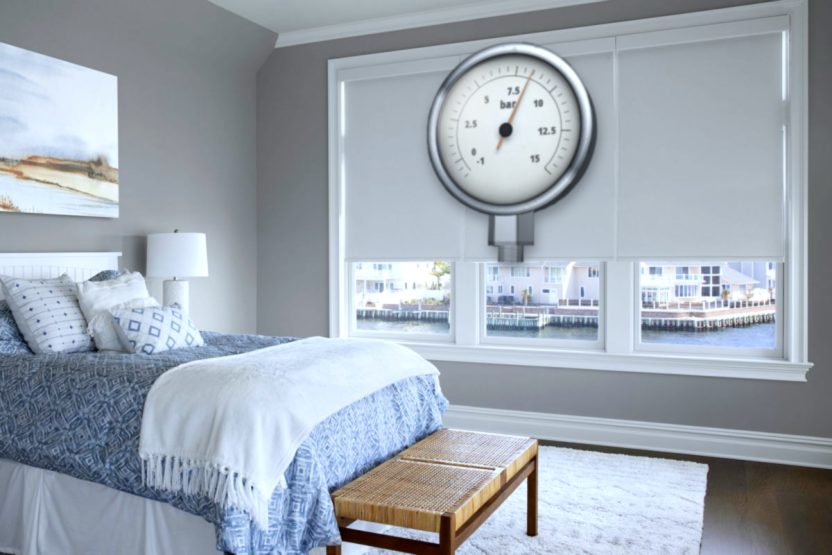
8.5 bar
